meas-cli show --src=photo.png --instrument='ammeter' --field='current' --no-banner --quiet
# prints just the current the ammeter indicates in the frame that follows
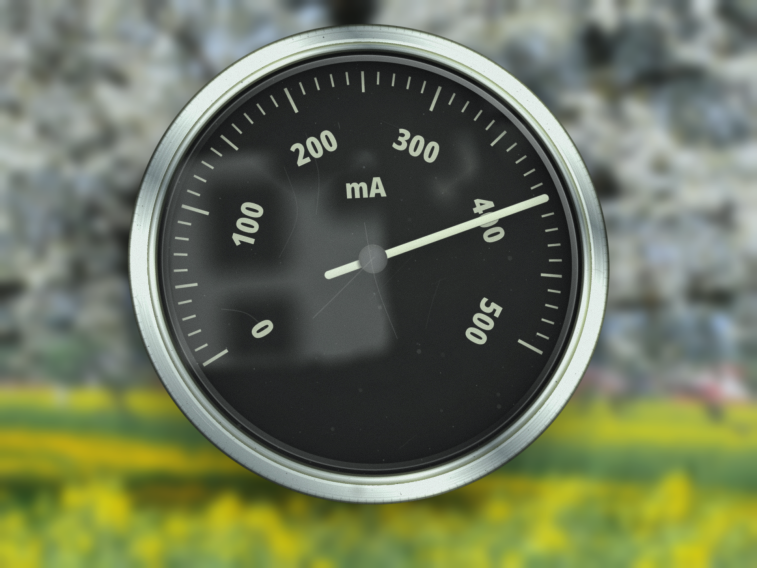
400 mA
